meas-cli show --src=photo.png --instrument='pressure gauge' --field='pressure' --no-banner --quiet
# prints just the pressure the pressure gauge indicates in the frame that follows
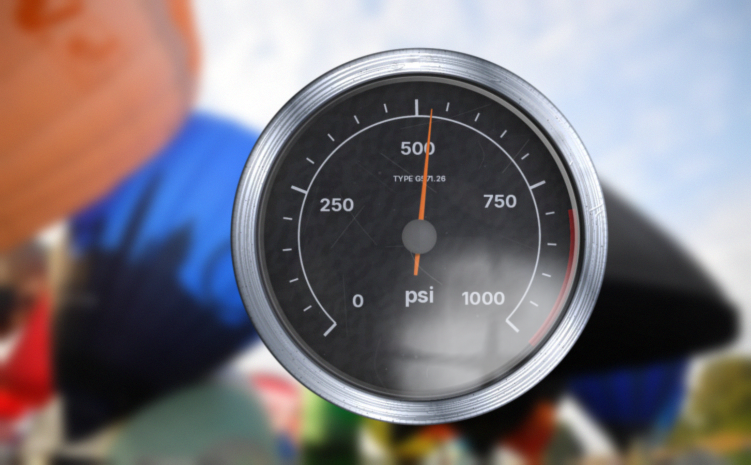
525 psi
